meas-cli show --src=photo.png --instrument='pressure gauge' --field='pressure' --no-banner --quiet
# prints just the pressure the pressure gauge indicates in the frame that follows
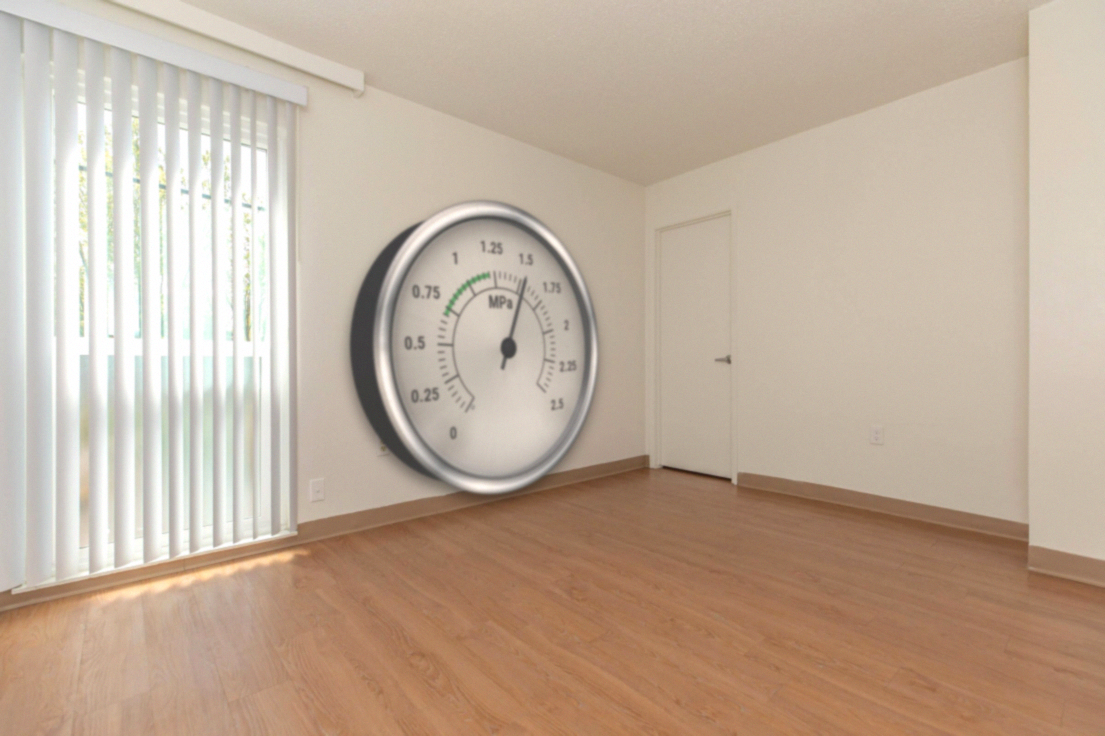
1.5 MPa
